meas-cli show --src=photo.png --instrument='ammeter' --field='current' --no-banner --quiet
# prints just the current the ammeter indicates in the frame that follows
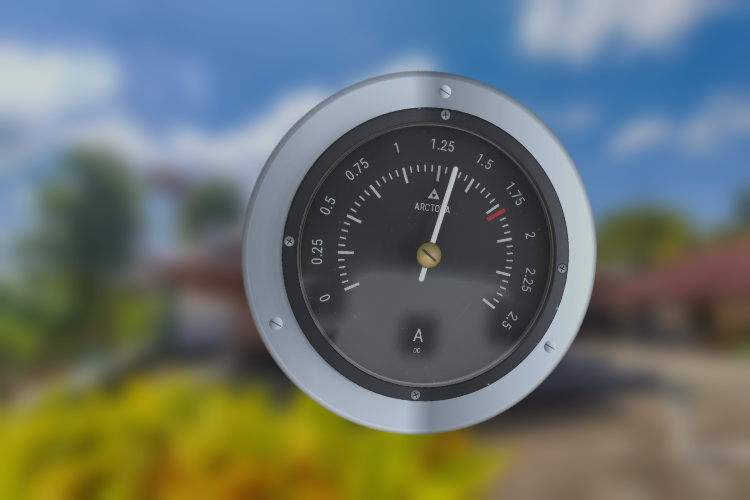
1.35 A
